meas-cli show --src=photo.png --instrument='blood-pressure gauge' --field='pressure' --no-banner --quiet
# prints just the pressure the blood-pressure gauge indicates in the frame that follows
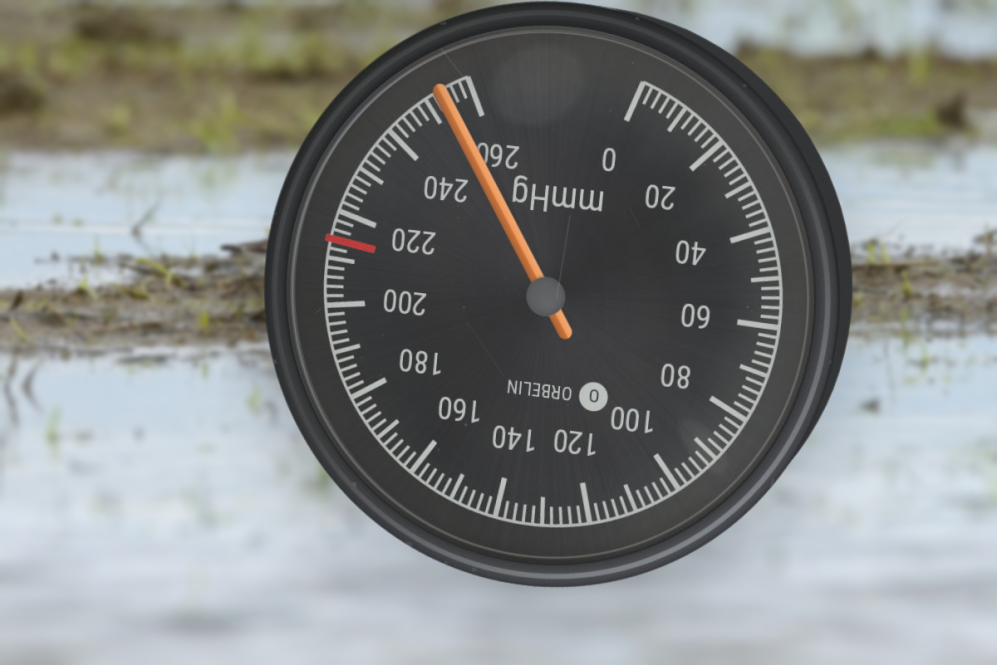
254 mmHg
